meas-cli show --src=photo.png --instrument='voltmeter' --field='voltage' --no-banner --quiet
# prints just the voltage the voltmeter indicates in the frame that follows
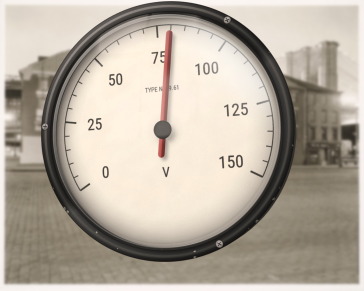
80 V
